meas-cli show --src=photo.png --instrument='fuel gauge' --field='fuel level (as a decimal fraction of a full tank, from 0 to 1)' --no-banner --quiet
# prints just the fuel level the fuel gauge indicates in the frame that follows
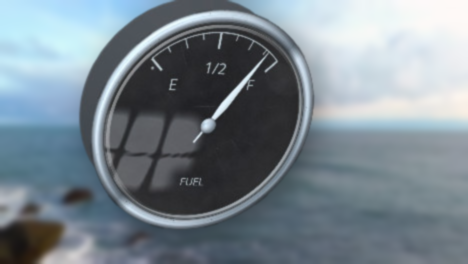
0.875
